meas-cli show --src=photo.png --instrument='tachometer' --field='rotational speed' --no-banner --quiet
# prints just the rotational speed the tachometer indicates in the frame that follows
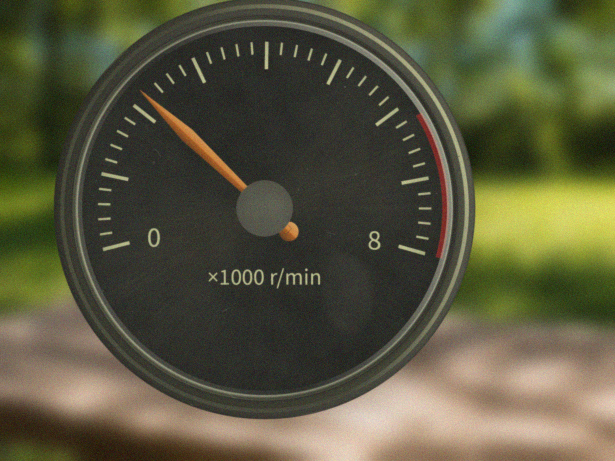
2200 rpm
